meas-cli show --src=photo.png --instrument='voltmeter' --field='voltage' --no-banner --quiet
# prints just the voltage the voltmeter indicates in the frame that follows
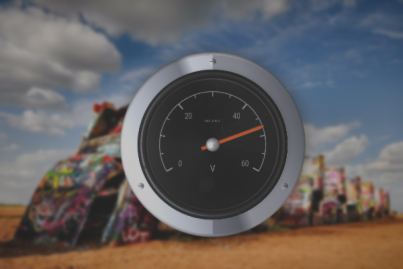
47.5 V
